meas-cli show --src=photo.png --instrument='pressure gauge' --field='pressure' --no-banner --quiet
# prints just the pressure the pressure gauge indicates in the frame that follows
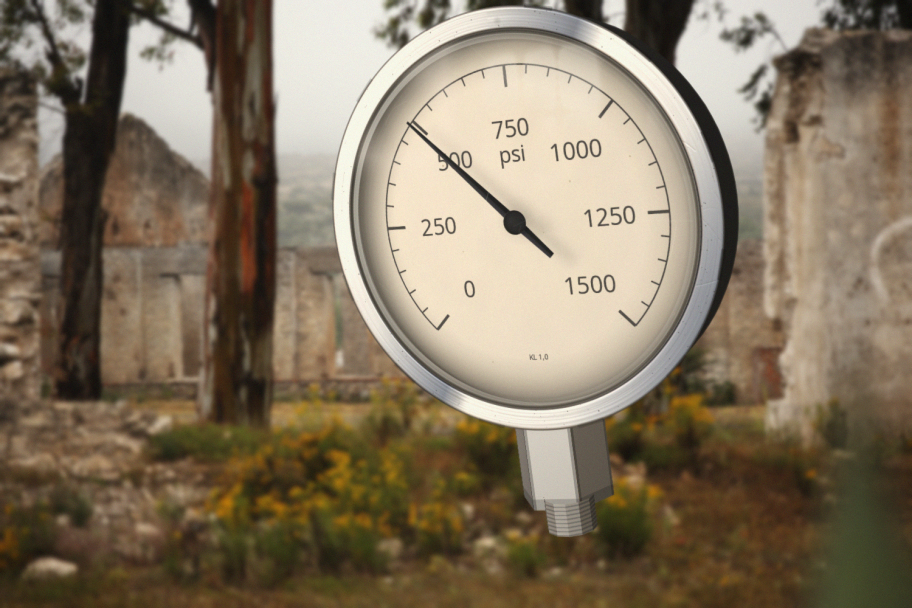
500 psi
